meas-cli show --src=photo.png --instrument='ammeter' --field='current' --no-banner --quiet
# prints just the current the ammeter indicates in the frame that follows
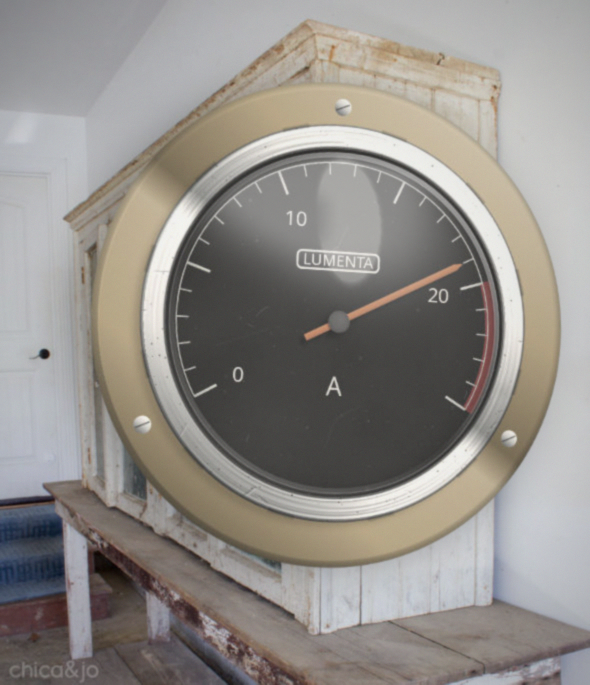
19 A
